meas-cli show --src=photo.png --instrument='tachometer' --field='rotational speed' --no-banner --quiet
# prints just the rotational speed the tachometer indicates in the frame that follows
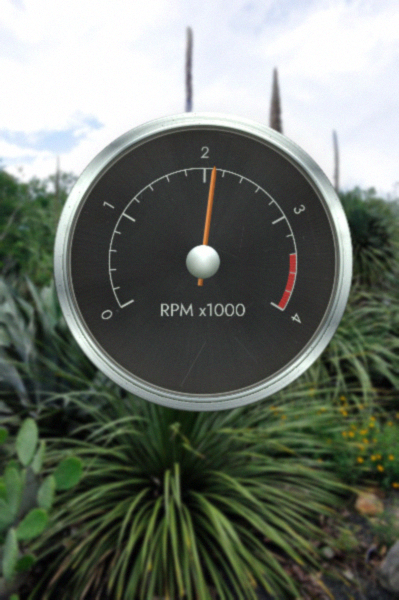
2100 rpm
